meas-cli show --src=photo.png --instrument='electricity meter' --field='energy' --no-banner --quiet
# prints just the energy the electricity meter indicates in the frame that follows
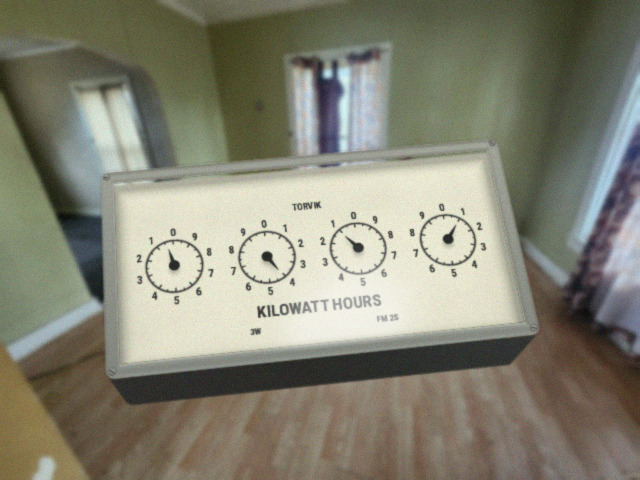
411 kWh
